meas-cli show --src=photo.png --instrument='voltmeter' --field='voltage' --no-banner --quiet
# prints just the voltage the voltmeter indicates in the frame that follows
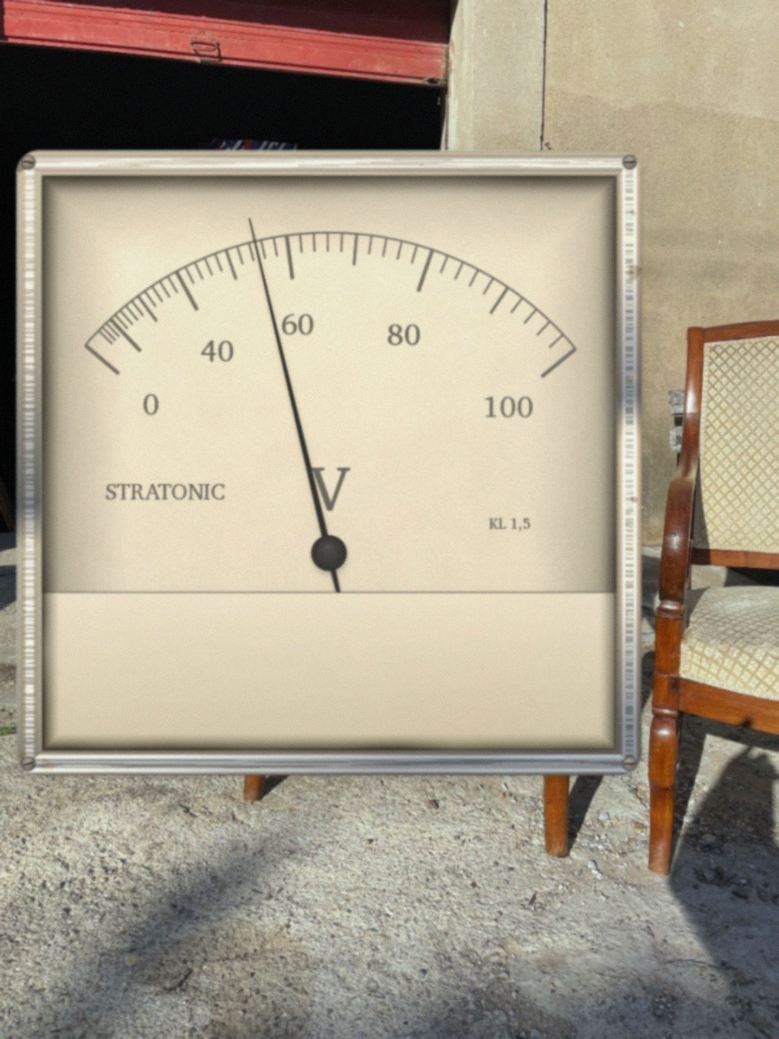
55 V
